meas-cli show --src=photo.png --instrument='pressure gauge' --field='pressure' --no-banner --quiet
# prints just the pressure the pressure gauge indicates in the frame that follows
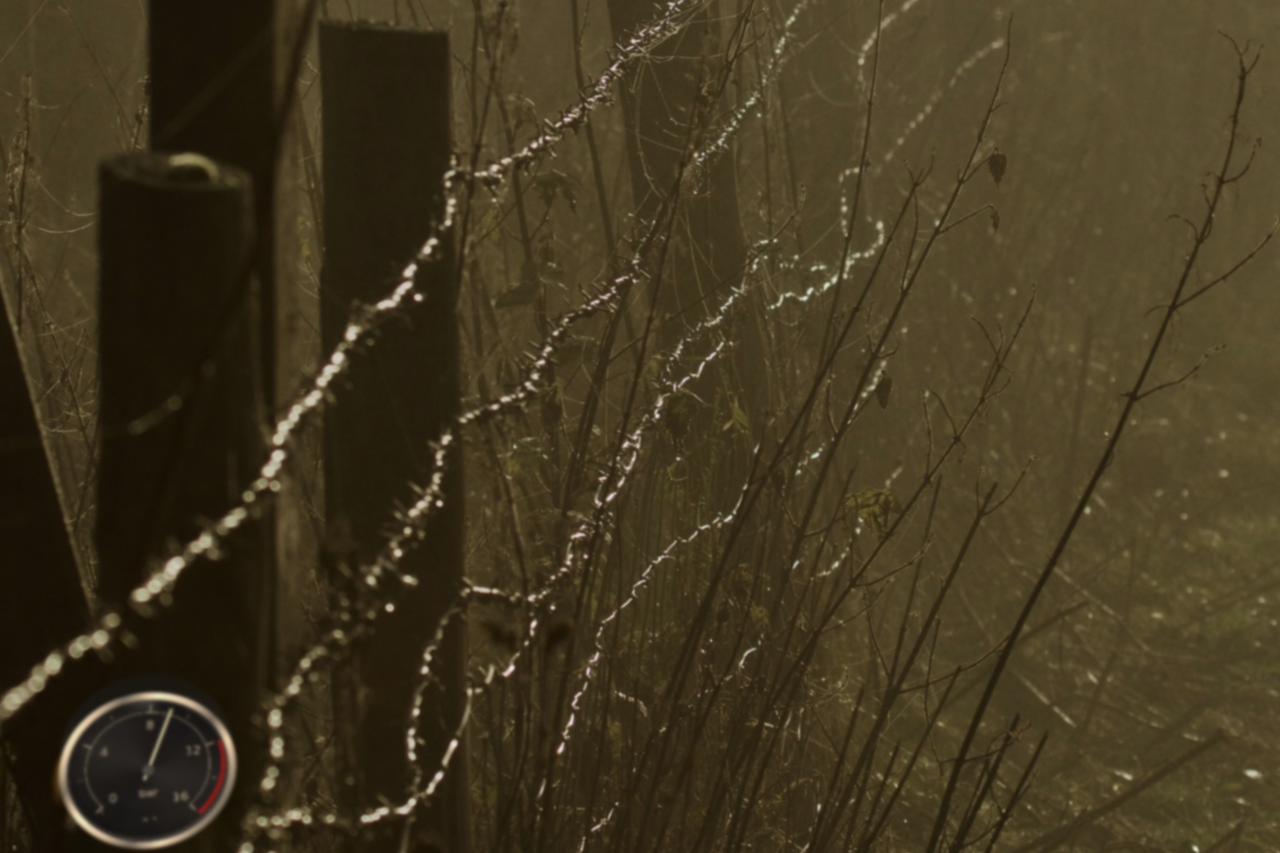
9 bar
